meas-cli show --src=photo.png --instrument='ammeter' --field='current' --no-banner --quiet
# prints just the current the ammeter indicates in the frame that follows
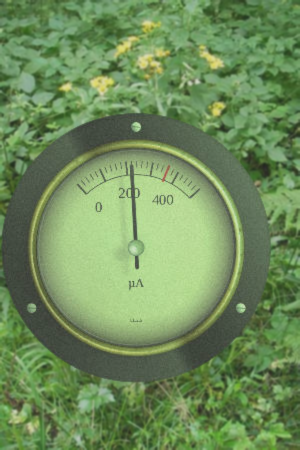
220 µA
